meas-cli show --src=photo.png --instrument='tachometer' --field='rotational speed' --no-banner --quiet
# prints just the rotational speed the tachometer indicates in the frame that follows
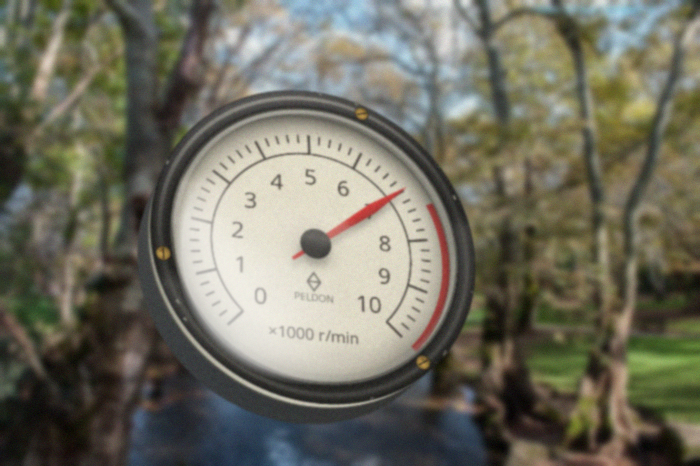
7000 rpm
